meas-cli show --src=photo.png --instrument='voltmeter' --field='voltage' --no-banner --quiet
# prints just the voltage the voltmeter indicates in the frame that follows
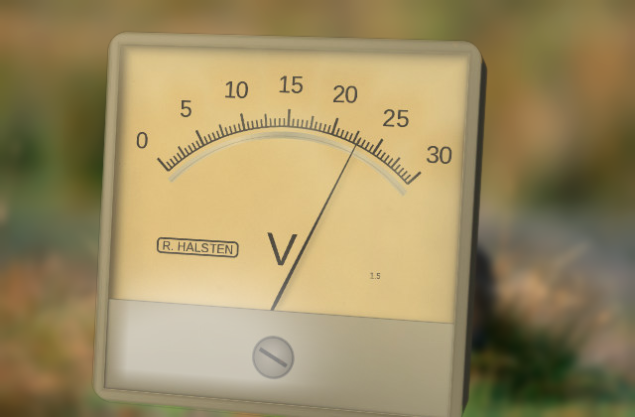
23 V
